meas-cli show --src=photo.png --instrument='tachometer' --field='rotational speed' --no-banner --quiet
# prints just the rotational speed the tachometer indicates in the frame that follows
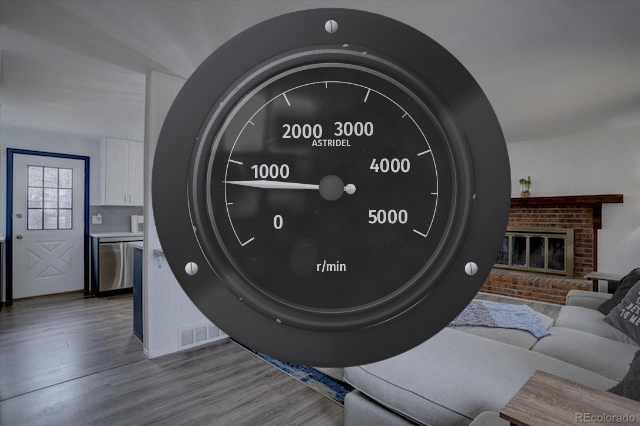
750 rpm
